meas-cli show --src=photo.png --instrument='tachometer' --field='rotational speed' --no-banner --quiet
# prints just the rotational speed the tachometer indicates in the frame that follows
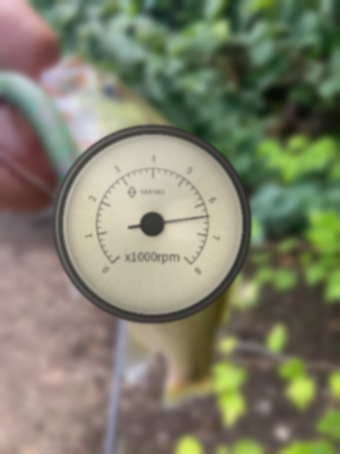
6400 rpm
